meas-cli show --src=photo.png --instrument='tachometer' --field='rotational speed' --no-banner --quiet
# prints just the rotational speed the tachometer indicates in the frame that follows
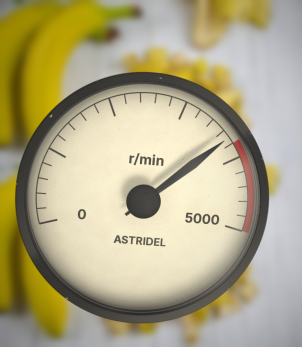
3700 rpm
